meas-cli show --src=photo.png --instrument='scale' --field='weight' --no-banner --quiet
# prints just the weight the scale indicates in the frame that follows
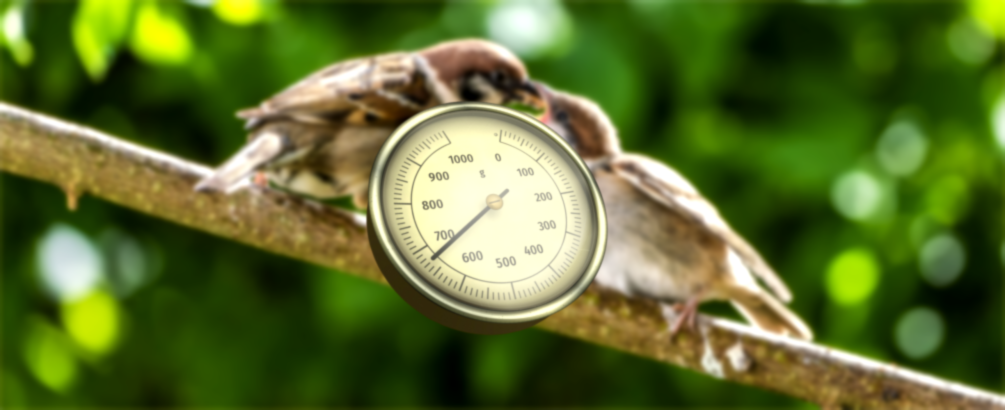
670 g
